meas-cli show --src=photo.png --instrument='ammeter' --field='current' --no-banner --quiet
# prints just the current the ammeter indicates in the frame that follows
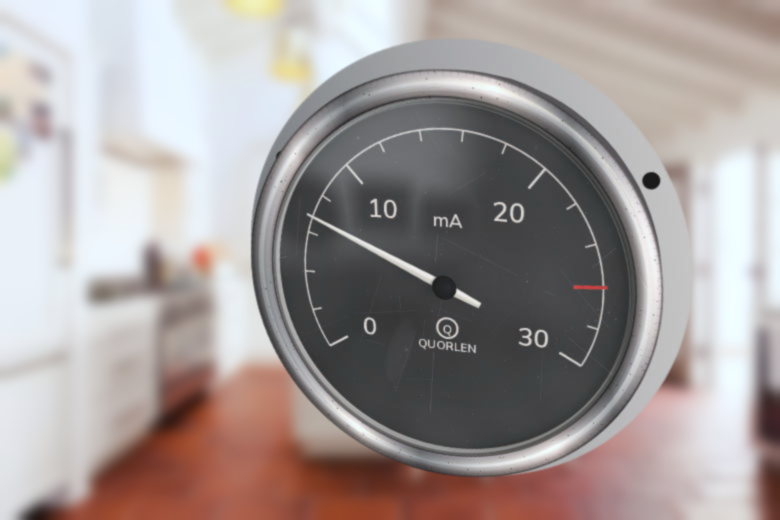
7 mA
